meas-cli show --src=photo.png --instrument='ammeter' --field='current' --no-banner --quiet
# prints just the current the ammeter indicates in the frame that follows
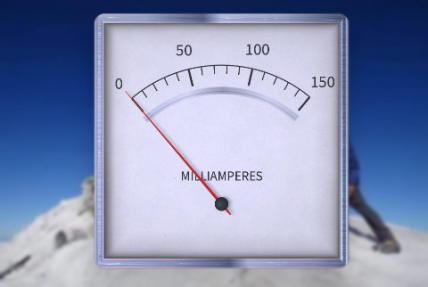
0 mA
